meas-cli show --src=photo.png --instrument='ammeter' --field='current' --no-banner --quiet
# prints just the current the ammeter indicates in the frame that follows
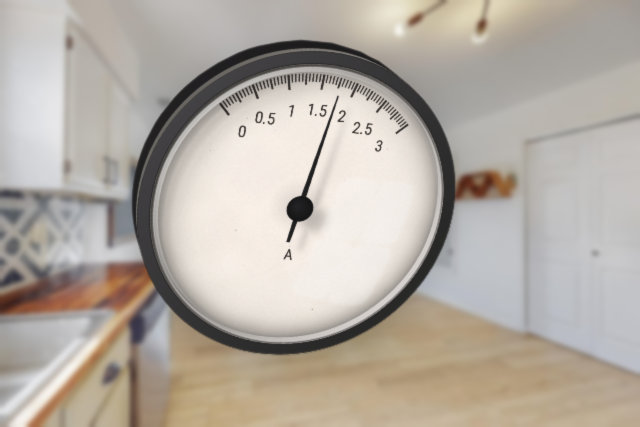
1.75 A
